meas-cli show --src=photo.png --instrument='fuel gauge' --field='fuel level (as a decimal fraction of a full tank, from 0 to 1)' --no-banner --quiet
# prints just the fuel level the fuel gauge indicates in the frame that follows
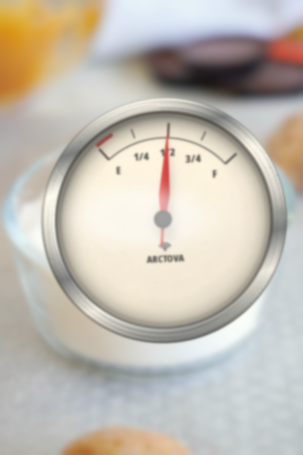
0.5
